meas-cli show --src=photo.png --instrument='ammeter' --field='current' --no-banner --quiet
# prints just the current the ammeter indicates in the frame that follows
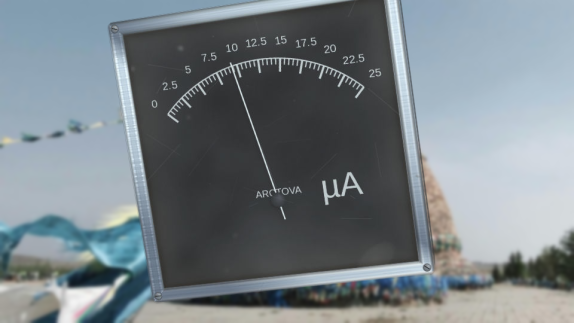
9.5 µA
